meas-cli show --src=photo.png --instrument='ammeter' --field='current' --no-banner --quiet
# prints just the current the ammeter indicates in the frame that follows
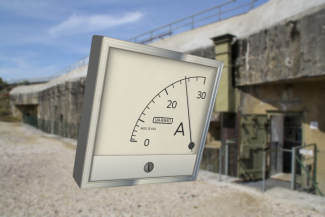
25 A
